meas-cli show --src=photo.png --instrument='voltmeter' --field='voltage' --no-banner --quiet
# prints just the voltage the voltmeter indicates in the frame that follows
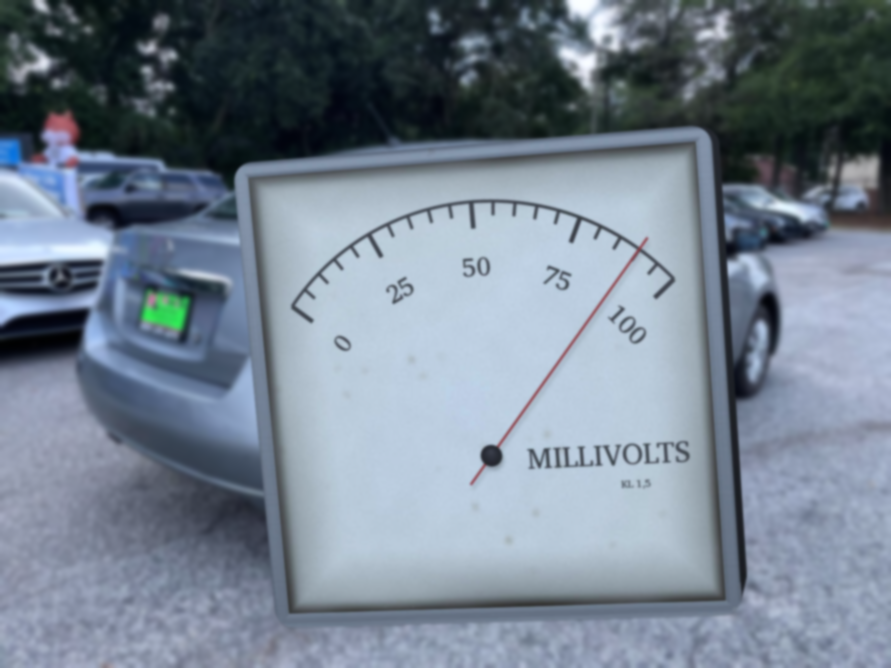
90 mV
